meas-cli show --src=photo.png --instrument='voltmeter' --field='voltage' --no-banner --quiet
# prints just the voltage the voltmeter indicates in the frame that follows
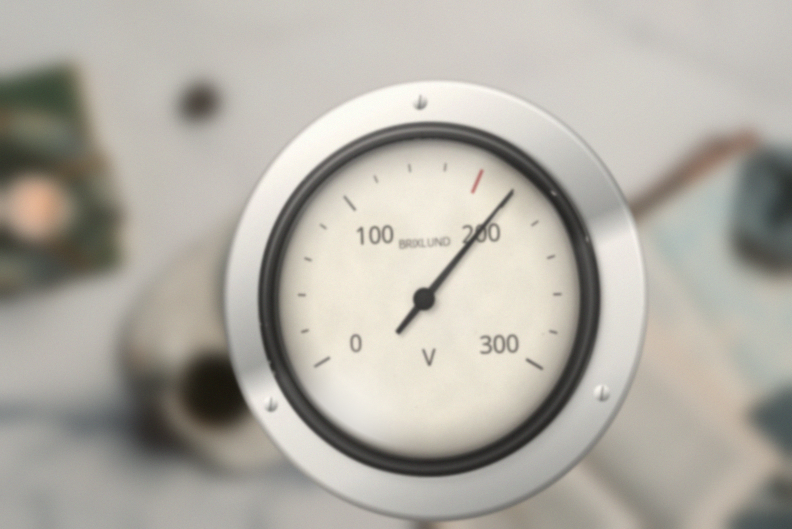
200 V
